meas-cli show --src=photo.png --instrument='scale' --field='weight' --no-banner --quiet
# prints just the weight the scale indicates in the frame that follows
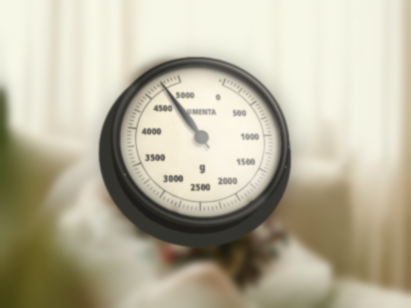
4750 g
